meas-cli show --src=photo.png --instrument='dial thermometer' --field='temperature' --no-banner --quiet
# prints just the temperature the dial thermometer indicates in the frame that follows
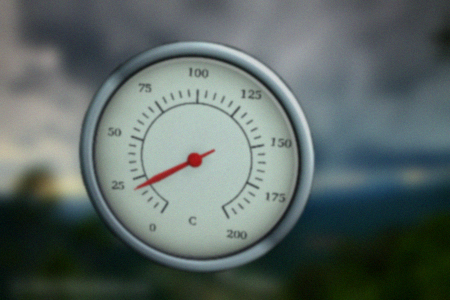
20 °C
